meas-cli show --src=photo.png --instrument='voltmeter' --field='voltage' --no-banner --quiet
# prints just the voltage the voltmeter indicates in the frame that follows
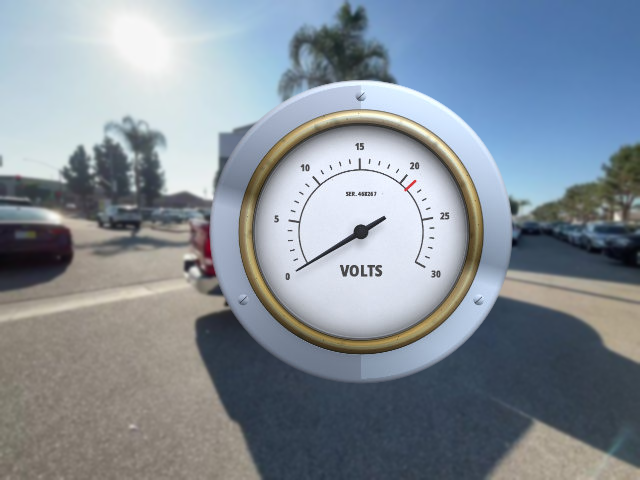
0 V
